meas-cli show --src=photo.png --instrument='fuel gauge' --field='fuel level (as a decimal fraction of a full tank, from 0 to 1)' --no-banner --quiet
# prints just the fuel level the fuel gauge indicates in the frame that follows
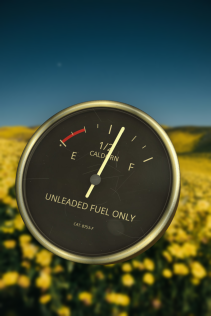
0.625
